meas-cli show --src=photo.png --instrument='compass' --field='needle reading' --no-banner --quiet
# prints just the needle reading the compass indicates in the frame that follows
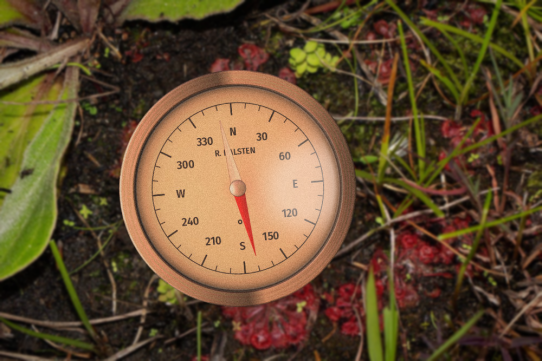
170 °
